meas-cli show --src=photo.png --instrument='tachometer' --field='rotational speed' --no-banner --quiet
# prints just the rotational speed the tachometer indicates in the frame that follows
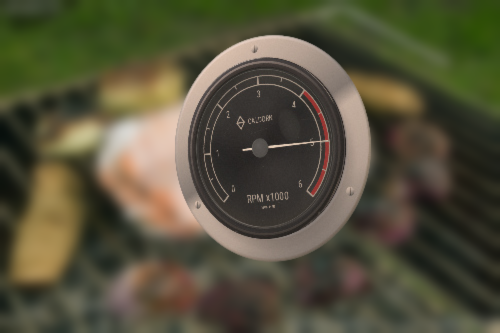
5000 rpm
